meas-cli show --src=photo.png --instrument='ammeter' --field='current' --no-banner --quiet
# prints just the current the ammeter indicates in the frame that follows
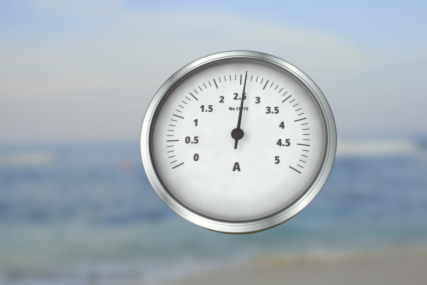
2.6 A
